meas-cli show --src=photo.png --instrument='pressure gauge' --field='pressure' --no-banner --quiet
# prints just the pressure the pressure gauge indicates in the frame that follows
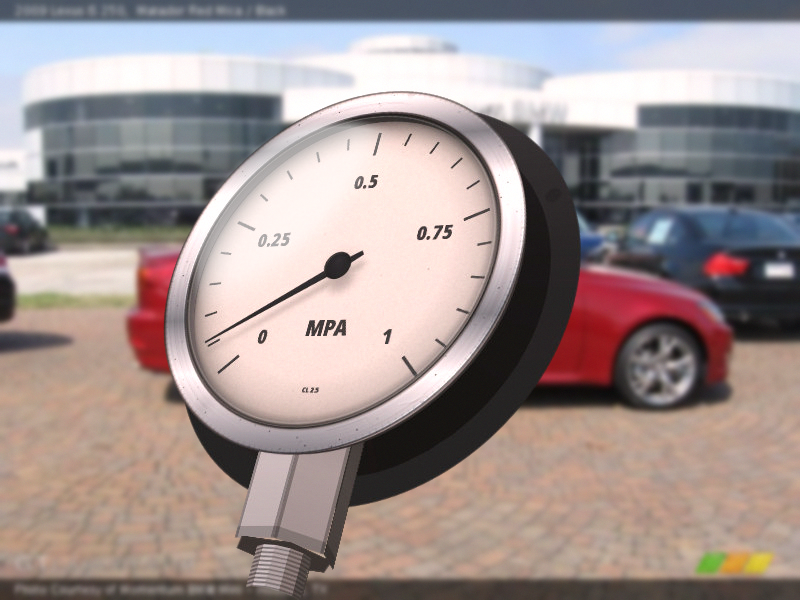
0.05 MPa
